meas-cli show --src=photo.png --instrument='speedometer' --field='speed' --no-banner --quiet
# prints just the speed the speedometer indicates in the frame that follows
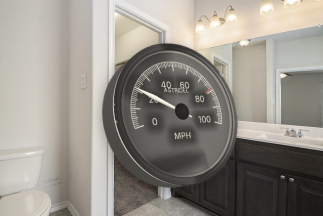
20 mph
